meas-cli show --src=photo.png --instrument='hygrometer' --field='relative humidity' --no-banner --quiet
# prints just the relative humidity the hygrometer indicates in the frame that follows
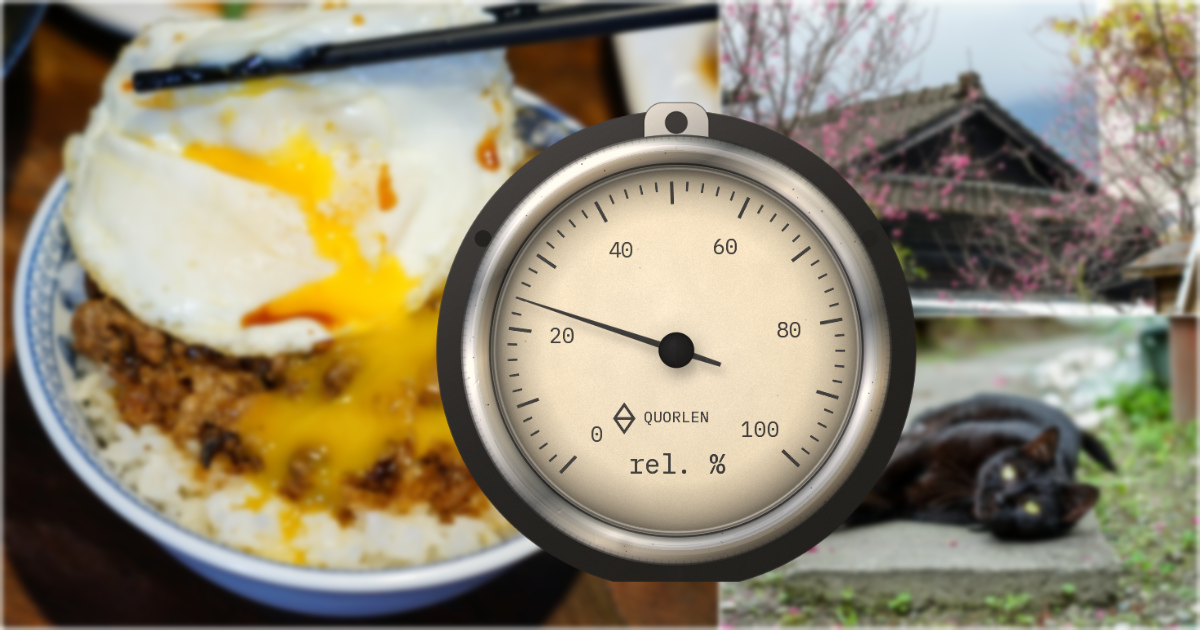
24 %
